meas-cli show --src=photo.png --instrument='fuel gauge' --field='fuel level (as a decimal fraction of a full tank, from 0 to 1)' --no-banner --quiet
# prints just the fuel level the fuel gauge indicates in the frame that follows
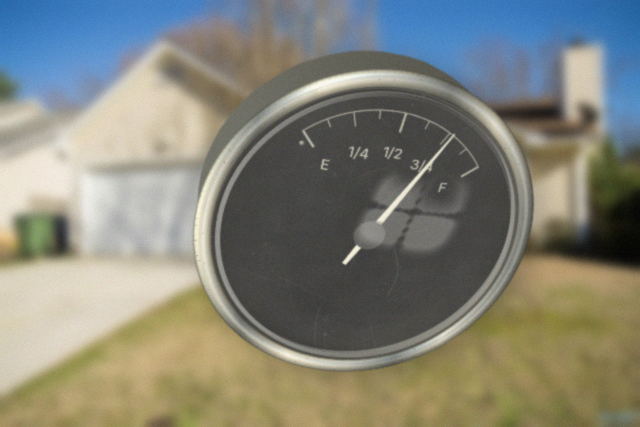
0.75
